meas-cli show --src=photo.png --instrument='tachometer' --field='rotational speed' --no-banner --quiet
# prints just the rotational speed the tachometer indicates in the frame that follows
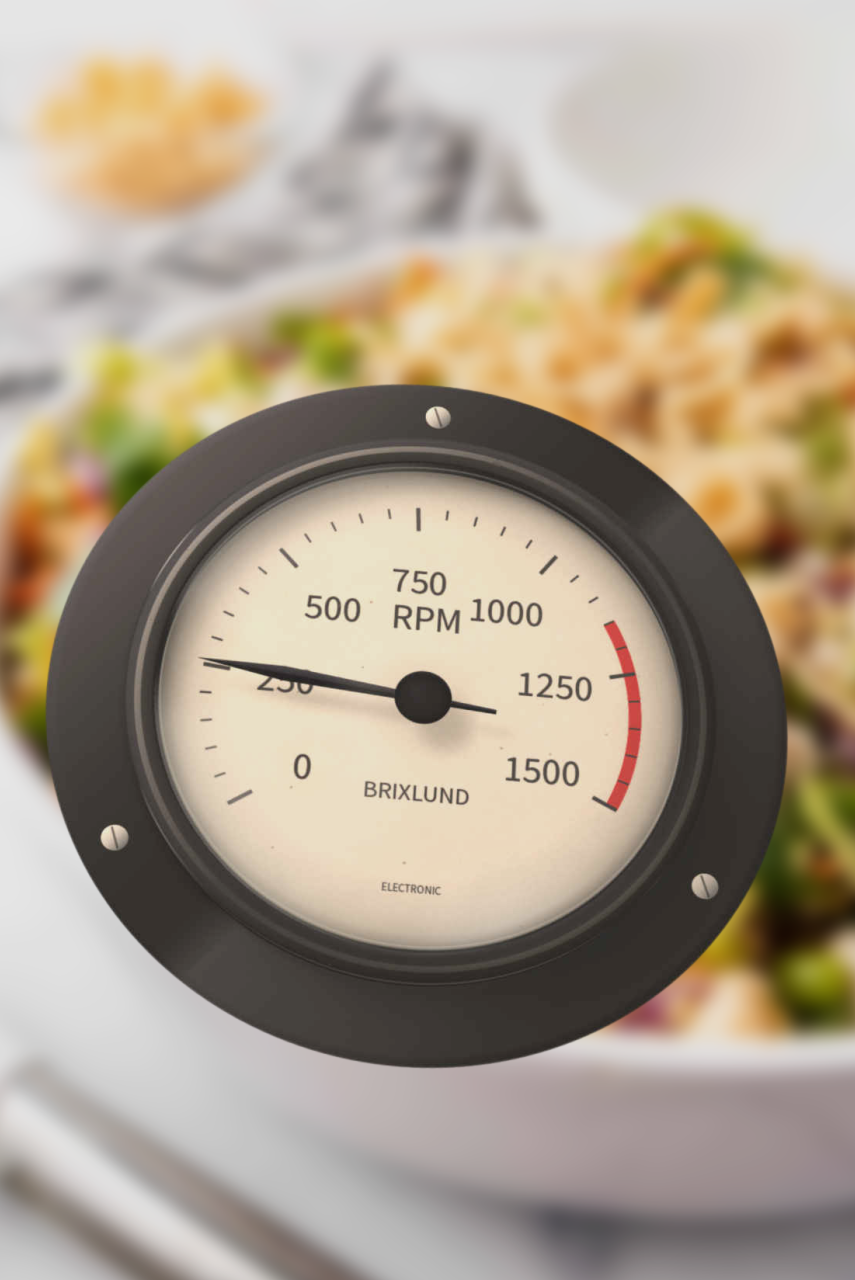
250 rpm
